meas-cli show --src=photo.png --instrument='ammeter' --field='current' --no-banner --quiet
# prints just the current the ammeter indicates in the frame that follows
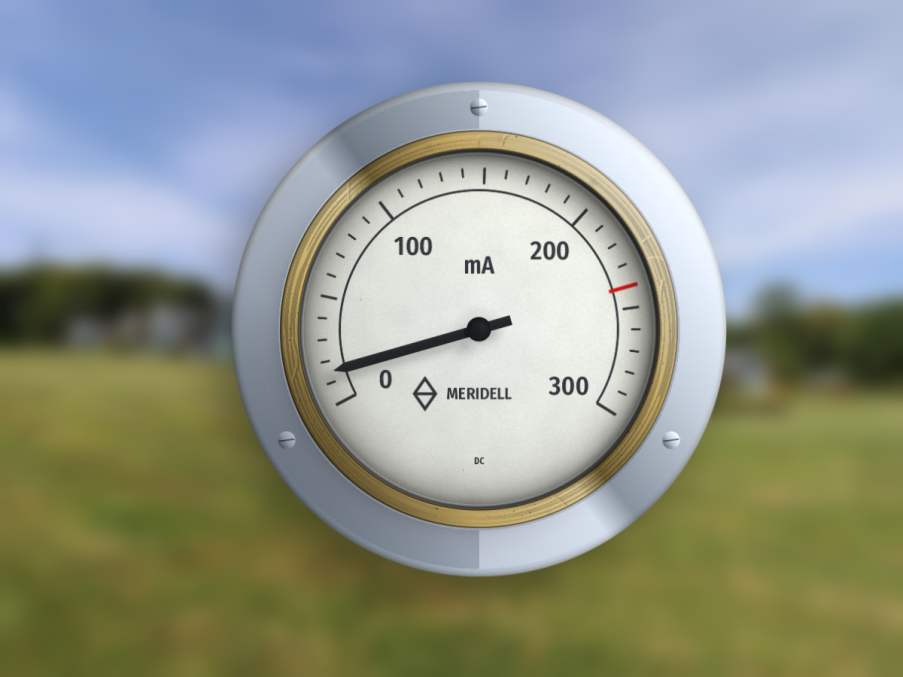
15 mA
